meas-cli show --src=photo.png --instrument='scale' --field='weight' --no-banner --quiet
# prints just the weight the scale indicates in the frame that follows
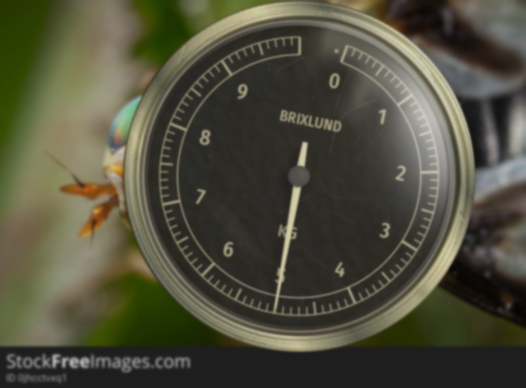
5 kg
